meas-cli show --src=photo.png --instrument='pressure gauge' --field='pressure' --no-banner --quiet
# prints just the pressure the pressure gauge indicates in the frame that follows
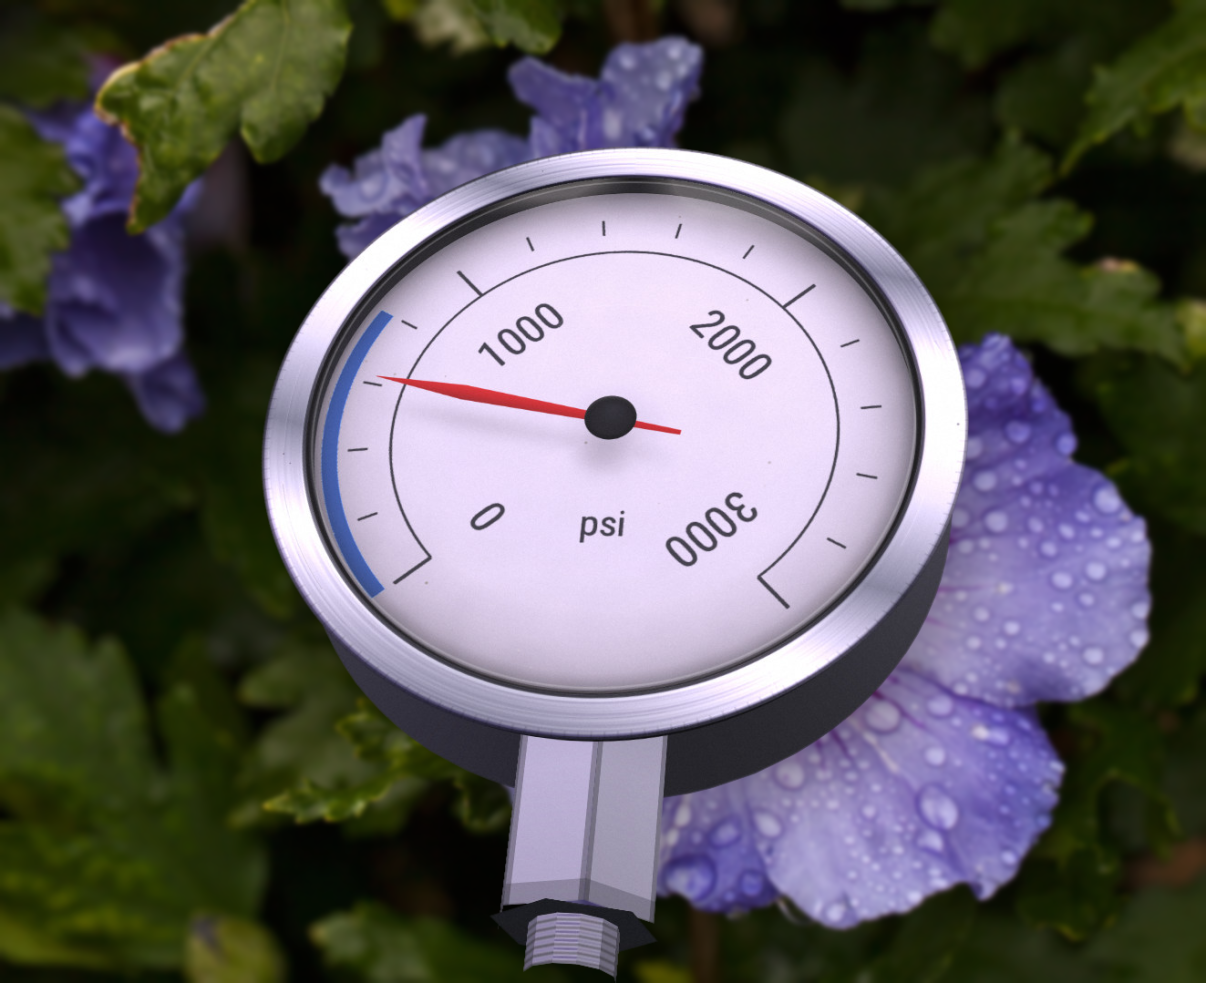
600 psi
